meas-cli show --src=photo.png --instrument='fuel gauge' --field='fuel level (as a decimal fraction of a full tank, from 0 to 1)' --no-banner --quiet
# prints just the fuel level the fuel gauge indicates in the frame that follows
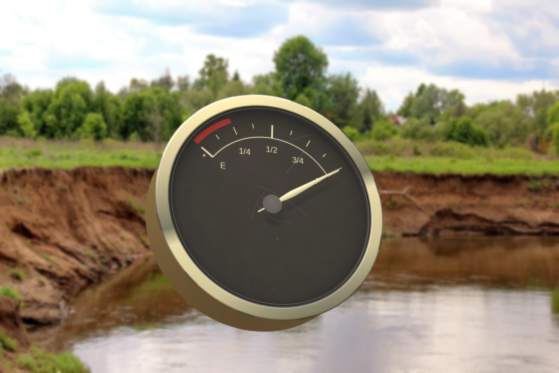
1
